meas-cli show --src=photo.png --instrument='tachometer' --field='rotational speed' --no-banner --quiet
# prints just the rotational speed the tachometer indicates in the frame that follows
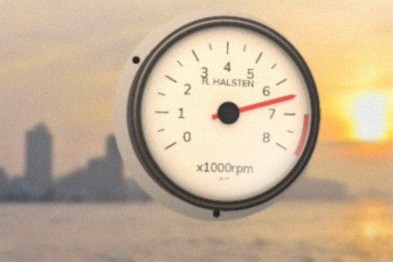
6500 rpm
